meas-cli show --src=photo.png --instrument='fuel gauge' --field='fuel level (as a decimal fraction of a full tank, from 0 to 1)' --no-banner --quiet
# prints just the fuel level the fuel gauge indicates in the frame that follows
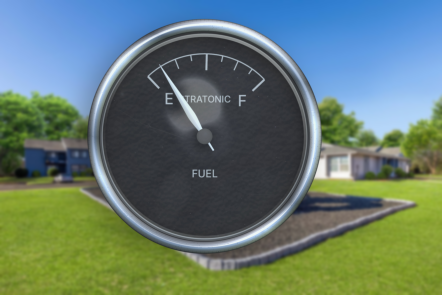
0.125
